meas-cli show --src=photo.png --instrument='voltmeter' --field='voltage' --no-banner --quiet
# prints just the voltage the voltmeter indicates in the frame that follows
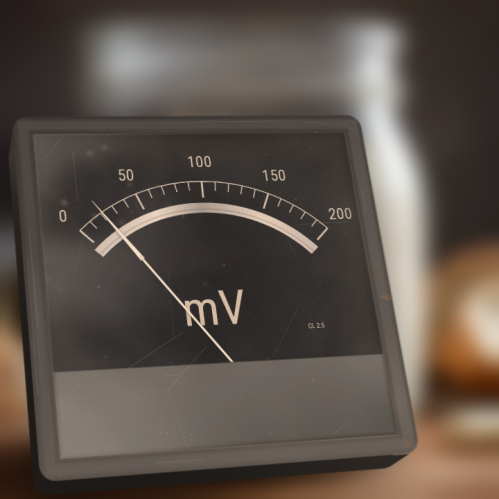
20 mV
